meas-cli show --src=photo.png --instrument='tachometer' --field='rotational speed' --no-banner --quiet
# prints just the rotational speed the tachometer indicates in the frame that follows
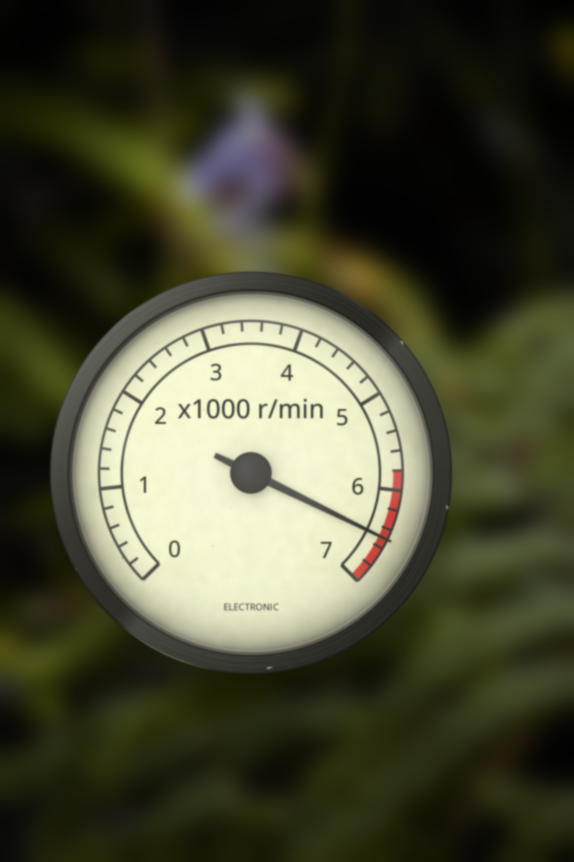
6500 rpm
